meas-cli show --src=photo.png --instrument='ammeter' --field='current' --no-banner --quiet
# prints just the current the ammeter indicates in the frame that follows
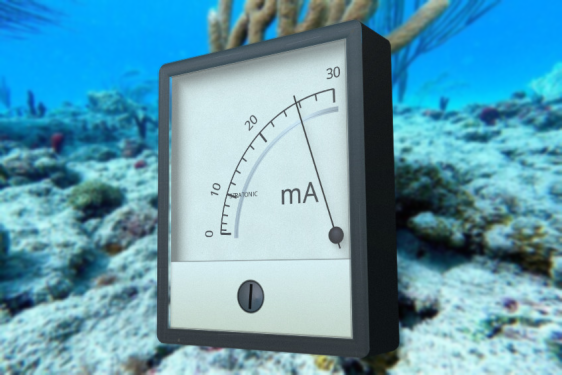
26 mA
